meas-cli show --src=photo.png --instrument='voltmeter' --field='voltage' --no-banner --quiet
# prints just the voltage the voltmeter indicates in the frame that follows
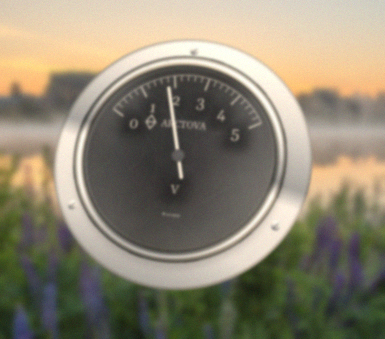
1.8 V
